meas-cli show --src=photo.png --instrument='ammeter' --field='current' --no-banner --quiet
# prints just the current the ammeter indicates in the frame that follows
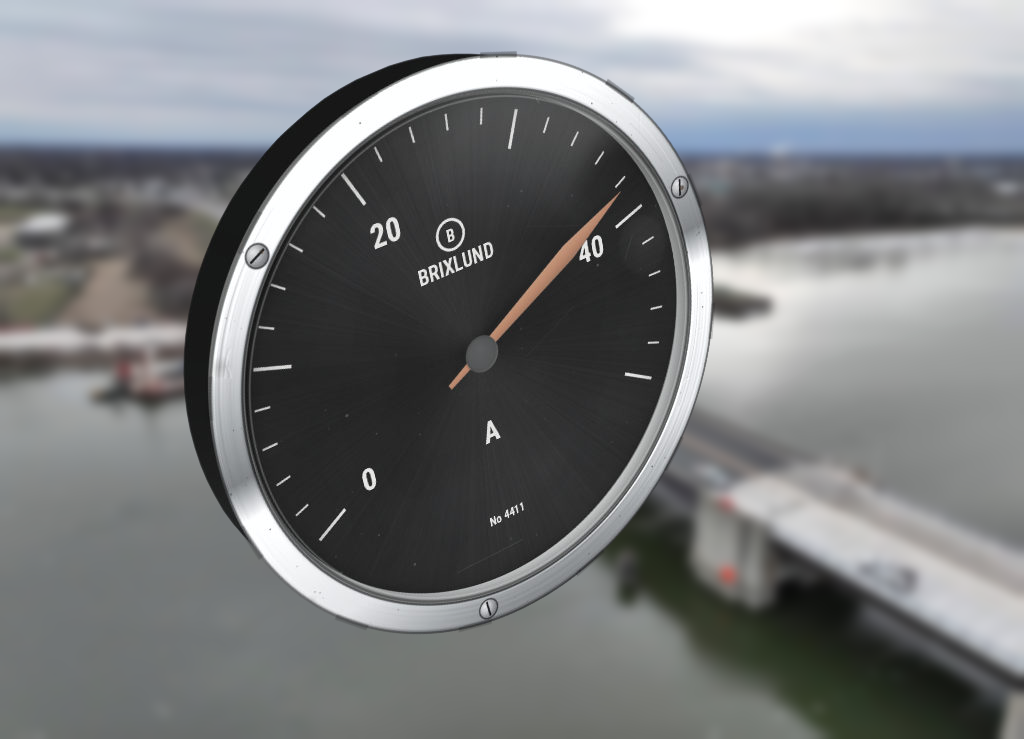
38 A
